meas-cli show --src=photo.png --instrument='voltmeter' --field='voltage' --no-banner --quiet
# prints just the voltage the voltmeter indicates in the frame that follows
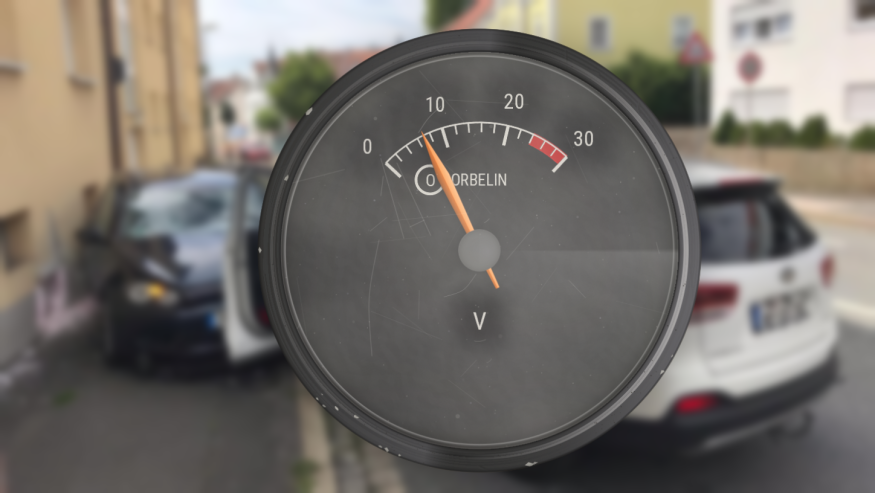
7 V
